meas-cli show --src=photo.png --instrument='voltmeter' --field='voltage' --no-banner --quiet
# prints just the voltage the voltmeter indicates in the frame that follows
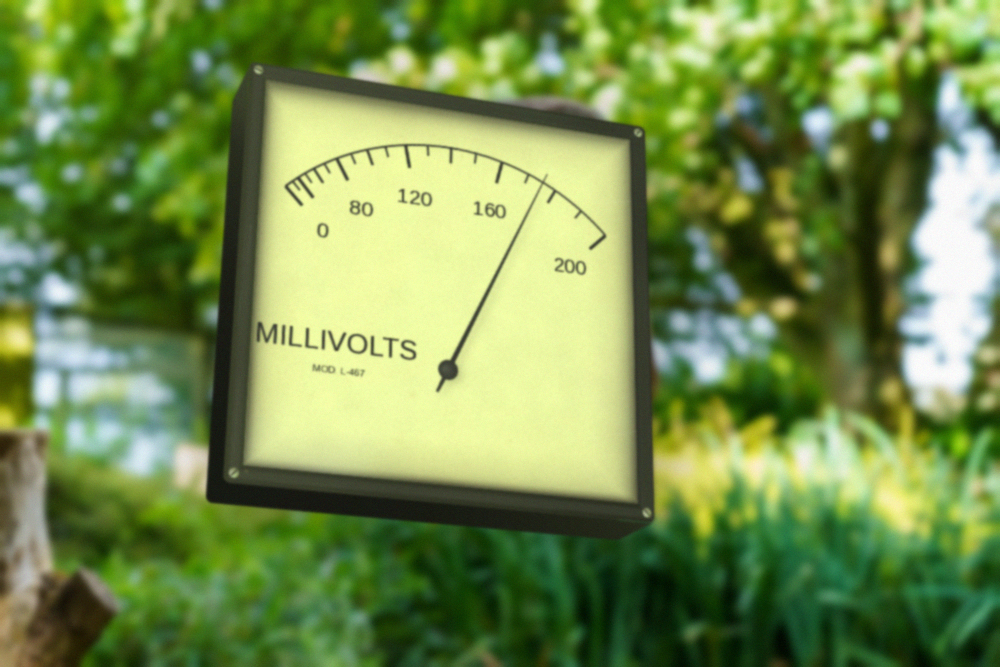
175 mV
